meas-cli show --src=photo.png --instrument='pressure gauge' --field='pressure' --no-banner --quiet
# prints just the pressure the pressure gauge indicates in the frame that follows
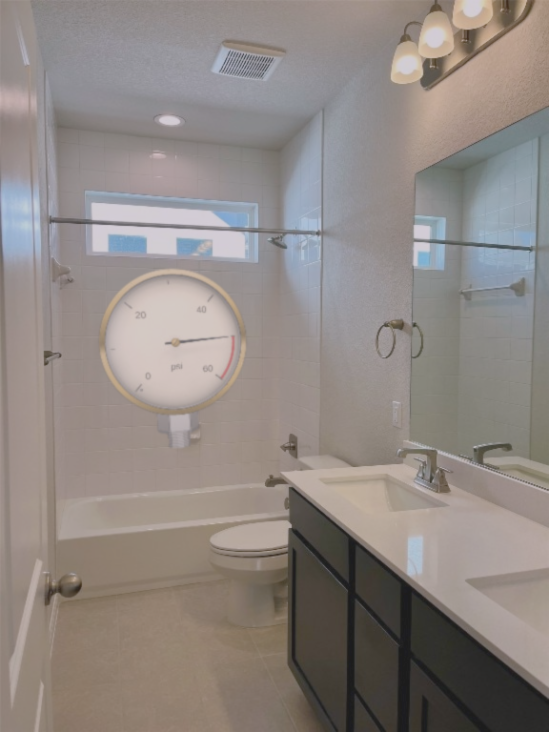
50 psi
